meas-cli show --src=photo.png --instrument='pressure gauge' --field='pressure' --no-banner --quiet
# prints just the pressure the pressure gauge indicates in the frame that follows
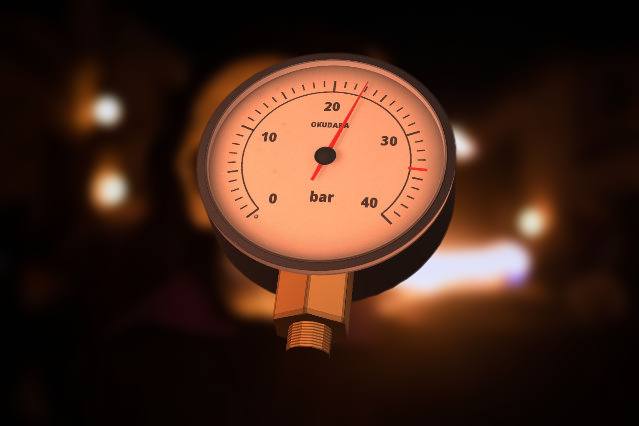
23 bar
